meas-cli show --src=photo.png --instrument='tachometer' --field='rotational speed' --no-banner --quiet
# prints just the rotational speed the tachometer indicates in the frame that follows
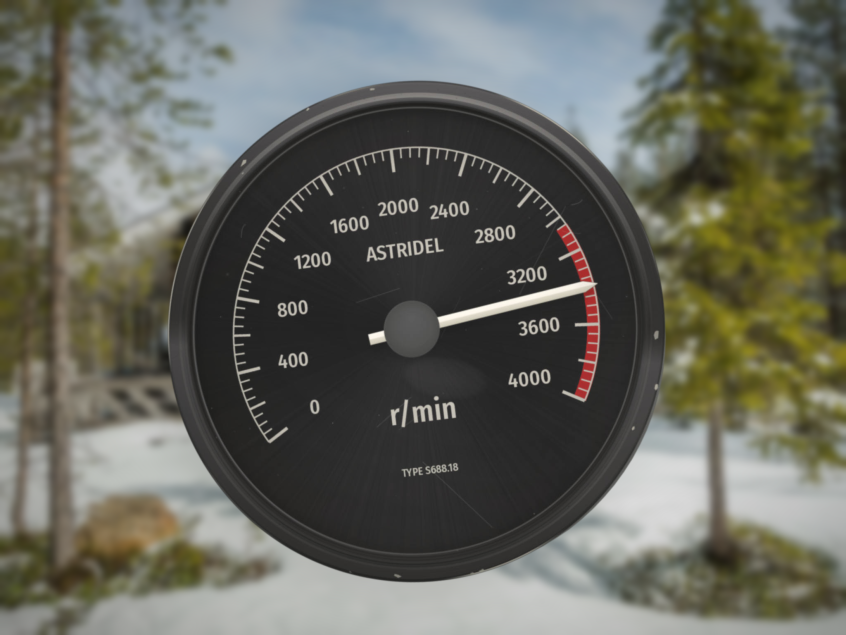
3400 rpm
